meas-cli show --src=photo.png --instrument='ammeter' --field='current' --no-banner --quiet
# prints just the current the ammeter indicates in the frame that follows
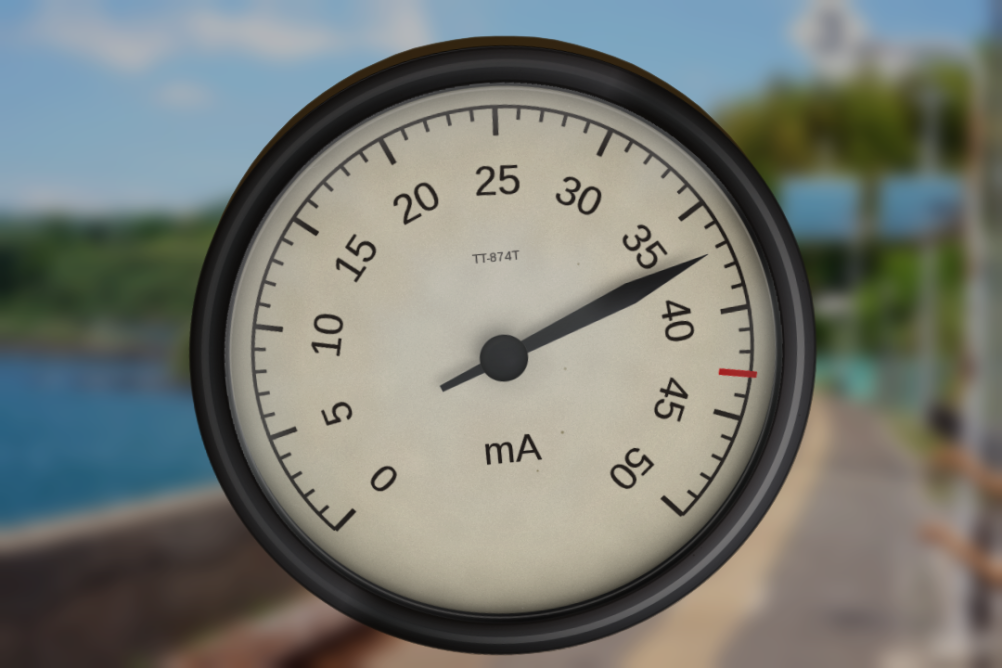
37 mA
